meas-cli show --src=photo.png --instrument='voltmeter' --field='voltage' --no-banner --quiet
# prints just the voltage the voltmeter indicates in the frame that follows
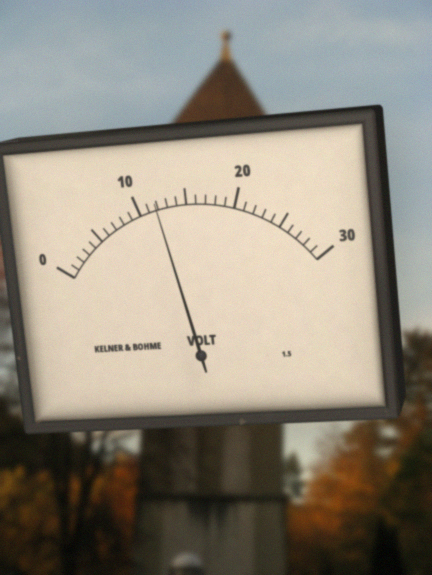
12 V
